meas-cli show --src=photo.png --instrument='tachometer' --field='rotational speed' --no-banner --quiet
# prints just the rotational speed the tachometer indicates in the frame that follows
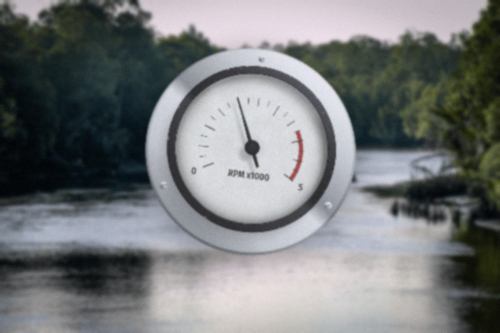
2000 rpm
